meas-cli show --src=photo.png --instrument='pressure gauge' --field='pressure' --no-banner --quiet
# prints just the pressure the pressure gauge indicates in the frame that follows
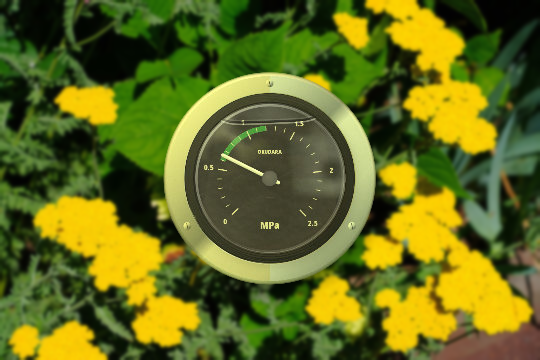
0.65 MPa
